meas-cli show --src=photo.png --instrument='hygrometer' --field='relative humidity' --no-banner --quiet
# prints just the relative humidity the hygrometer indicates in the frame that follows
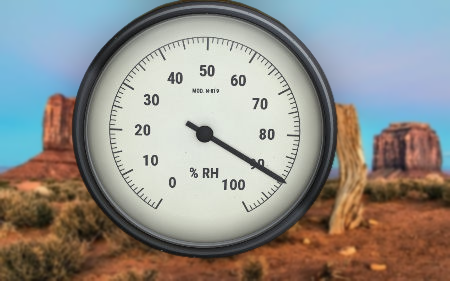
90 %
